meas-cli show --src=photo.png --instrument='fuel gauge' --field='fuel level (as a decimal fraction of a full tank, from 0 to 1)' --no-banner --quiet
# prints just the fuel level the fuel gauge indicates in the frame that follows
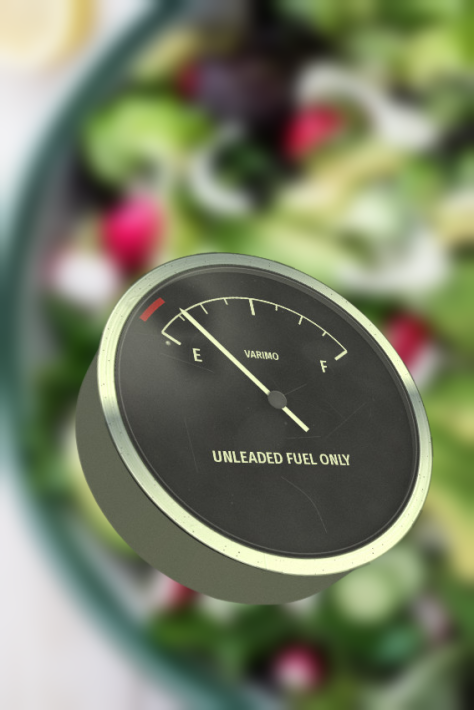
0.125
